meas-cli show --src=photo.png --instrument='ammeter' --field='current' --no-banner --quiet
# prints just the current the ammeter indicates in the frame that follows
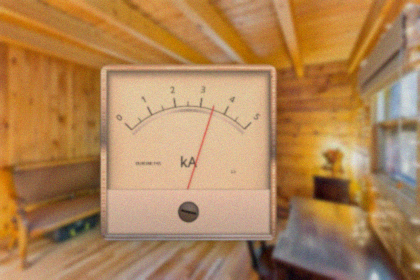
3.5 kA
